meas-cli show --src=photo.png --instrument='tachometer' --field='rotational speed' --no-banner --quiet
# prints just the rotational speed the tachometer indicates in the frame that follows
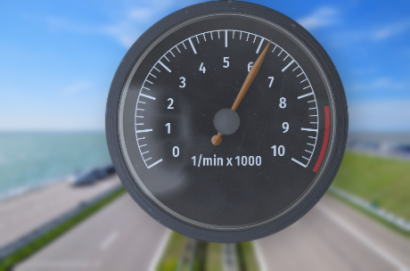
6200 rpm
